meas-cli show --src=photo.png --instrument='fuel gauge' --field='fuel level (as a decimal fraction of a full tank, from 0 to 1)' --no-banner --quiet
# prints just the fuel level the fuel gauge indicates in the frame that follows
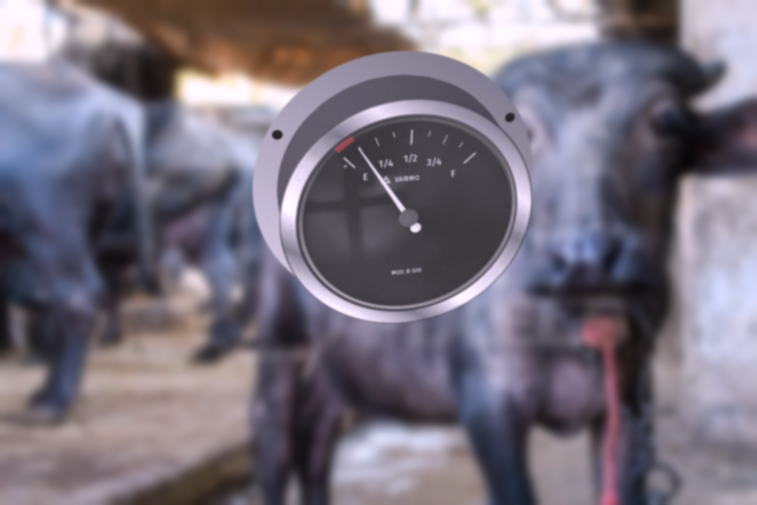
0.125
